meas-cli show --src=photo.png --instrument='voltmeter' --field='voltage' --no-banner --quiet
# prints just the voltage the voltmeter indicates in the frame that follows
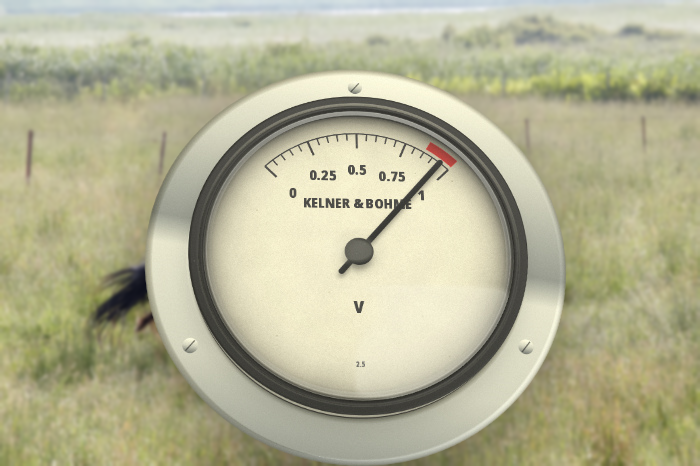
0.95 V
